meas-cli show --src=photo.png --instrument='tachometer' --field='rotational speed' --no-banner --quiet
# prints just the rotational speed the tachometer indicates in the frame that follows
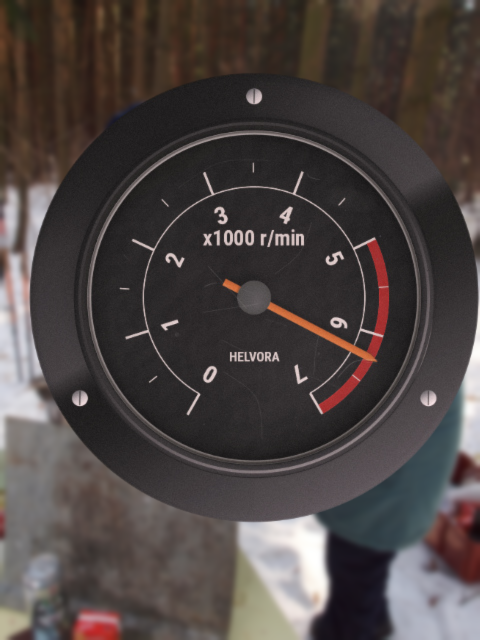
6250 rpm
